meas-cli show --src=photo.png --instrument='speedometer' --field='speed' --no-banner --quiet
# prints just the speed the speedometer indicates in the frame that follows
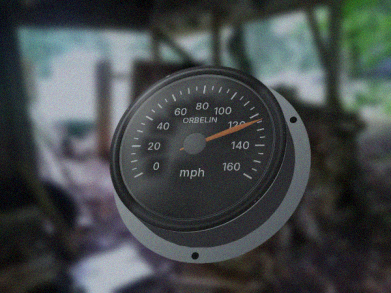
125 mph
